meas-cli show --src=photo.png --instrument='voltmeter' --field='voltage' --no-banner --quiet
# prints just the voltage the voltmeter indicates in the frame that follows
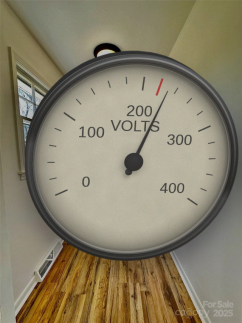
230 V
